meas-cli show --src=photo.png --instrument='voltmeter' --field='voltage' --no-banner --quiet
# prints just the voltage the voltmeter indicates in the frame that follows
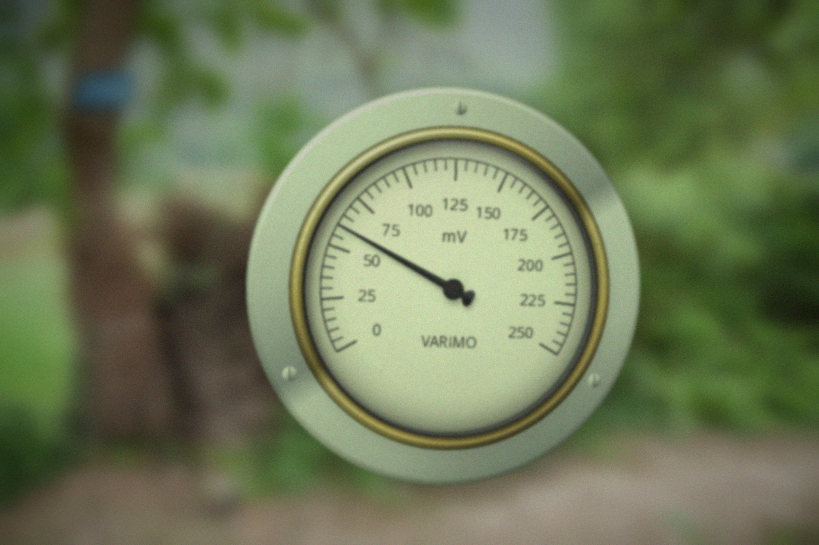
60 mV
